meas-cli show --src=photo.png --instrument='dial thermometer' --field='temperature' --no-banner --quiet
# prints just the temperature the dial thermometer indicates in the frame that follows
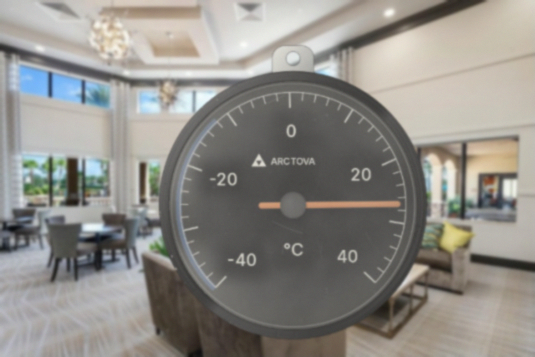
27 °C
